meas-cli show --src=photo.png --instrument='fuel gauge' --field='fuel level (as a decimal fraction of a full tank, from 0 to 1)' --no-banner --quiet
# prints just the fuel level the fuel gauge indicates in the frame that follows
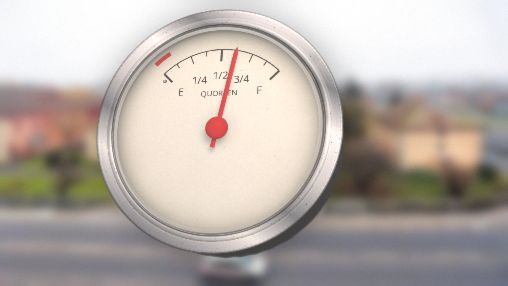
0.625
